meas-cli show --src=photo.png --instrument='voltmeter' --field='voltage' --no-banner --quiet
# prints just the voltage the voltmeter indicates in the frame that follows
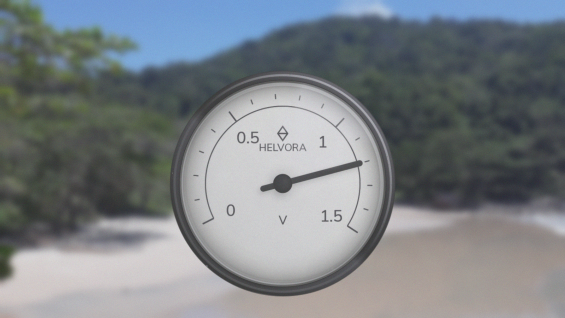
1.2 V
